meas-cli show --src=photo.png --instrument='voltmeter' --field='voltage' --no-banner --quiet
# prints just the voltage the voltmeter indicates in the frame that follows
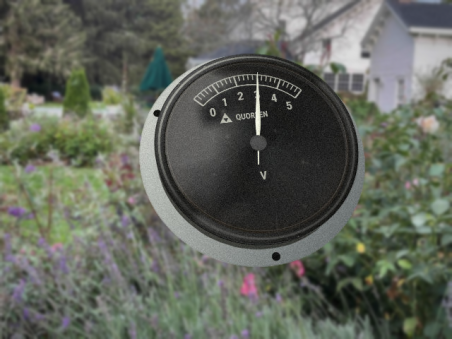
3 V
